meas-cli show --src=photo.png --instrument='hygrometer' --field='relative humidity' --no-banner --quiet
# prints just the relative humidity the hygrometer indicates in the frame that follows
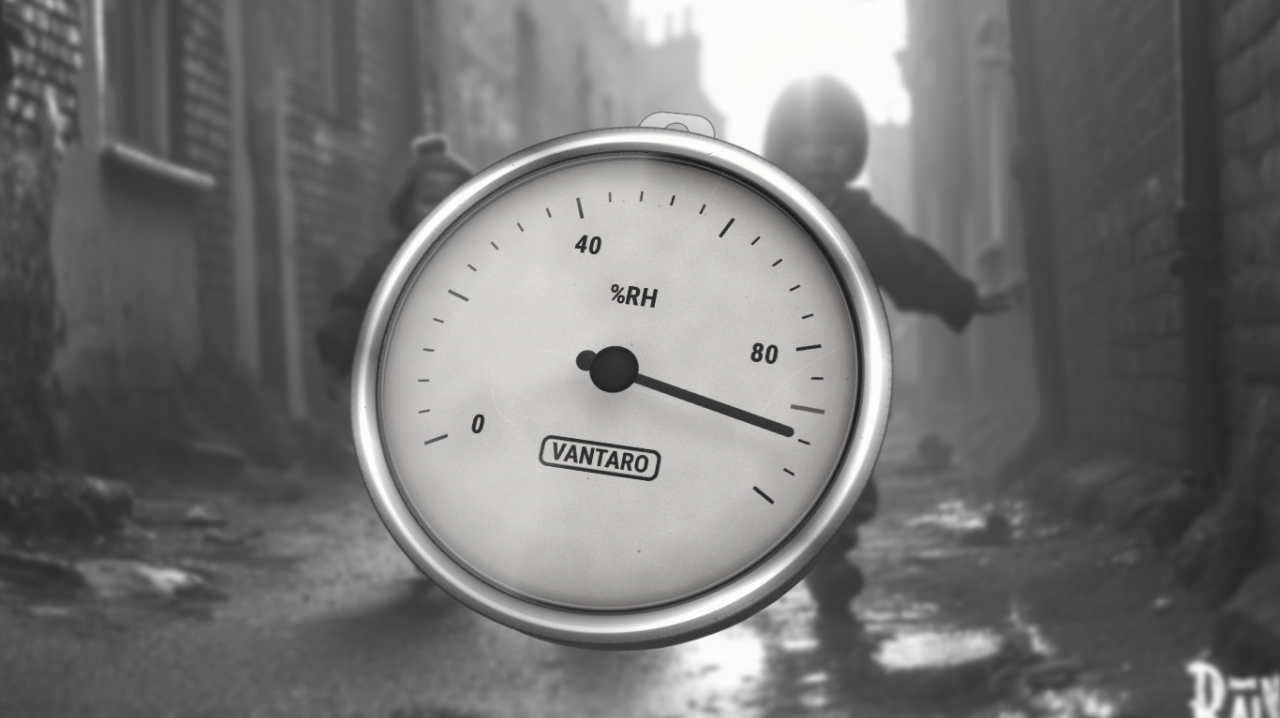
92 %
